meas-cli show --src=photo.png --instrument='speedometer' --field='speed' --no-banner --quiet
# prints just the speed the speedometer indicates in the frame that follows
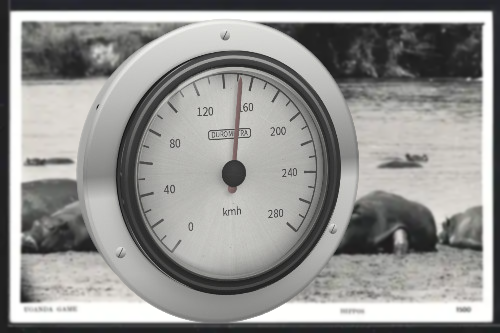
150 km/h
